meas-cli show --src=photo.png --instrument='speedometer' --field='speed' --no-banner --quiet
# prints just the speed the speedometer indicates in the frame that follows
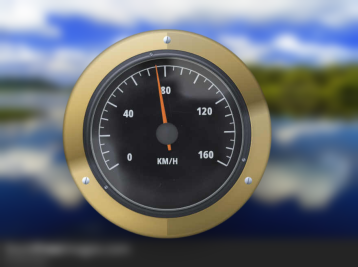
75 km/h
